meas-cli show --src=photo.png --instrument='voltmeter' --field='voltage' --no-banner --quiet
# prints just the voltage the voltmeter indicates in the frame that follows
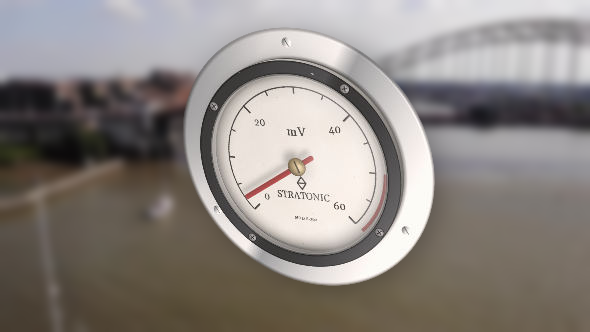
2.5 mV
